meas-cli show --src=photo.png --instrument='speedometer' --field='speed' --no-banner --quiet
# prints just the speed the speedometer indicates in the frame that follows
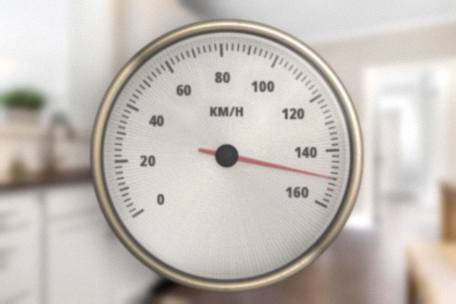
150 km/h
